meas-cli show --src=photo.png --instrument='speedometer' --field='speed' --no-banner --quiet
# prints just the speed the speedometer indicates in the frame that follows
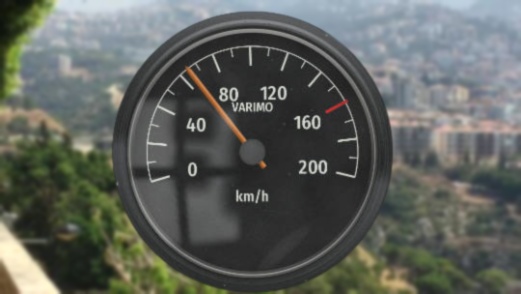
65 km/h
